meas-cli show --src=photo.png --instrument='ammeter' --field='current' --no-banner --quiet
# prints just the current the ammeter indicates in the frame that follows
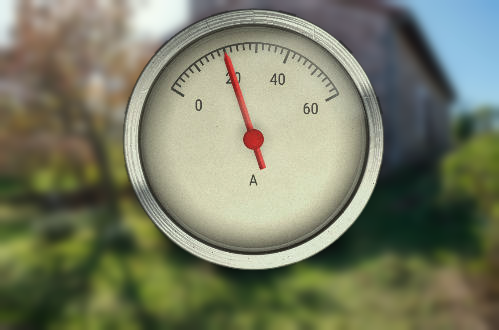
20 A
